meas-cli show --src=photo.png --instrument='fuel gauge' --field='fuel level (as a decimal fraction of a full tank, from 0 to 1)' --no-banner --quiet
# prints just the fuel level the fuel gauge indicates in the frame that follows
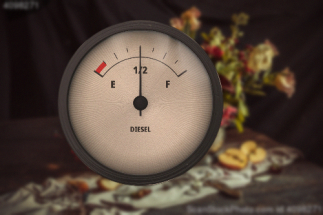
0.5
